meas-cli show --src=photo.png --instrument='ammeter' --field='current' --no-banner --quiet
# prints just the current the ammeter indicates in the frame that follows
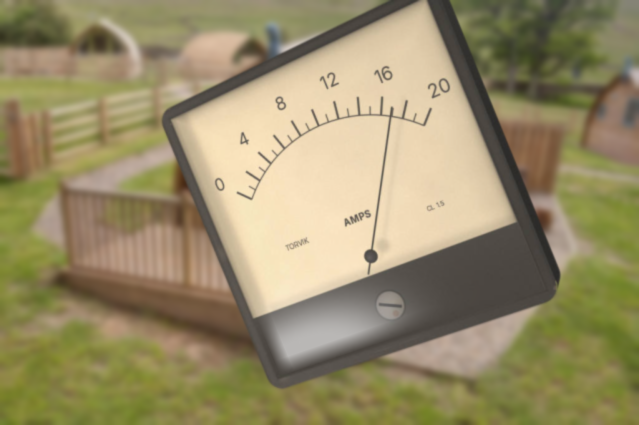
17 A
